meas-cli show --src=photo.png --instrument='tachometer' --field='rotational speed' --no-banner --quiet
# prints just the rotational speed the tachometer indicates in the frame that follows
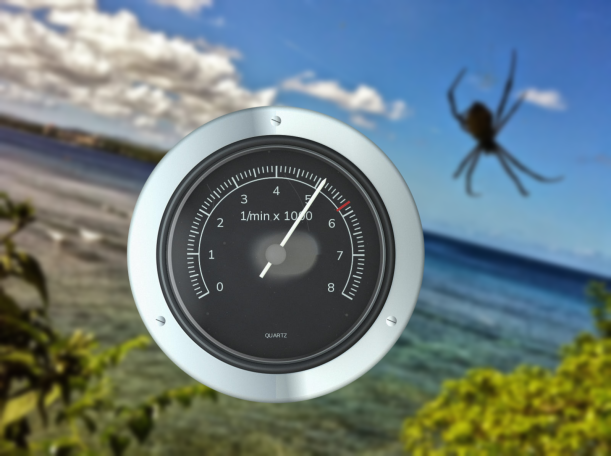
5100 rpm
